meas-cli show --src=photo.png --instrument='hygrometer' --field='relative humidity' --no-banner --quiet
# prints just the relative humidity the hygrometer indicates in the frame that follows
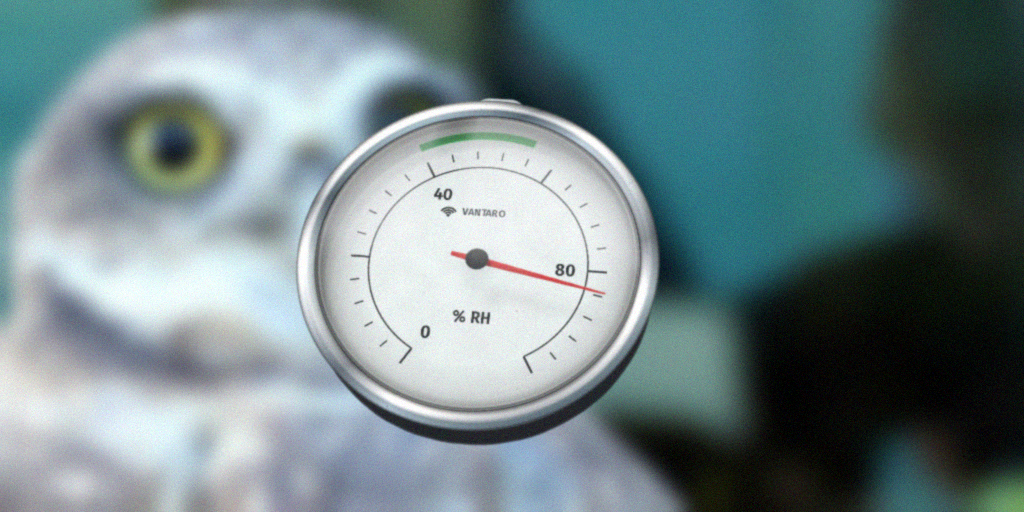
84 %
